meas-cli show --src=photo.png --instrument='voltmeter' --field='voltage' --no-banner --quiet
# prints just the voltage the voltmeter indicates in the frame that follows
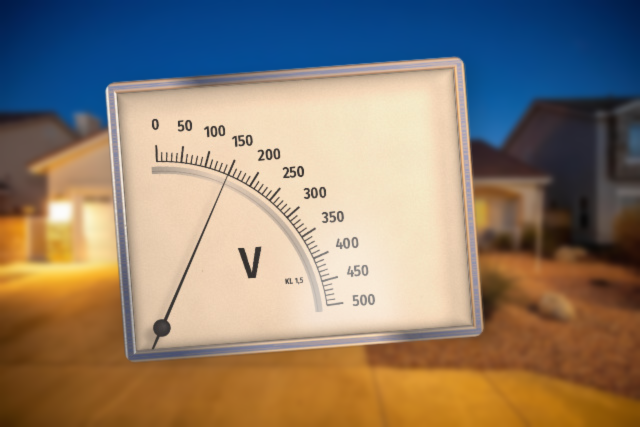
150 V
